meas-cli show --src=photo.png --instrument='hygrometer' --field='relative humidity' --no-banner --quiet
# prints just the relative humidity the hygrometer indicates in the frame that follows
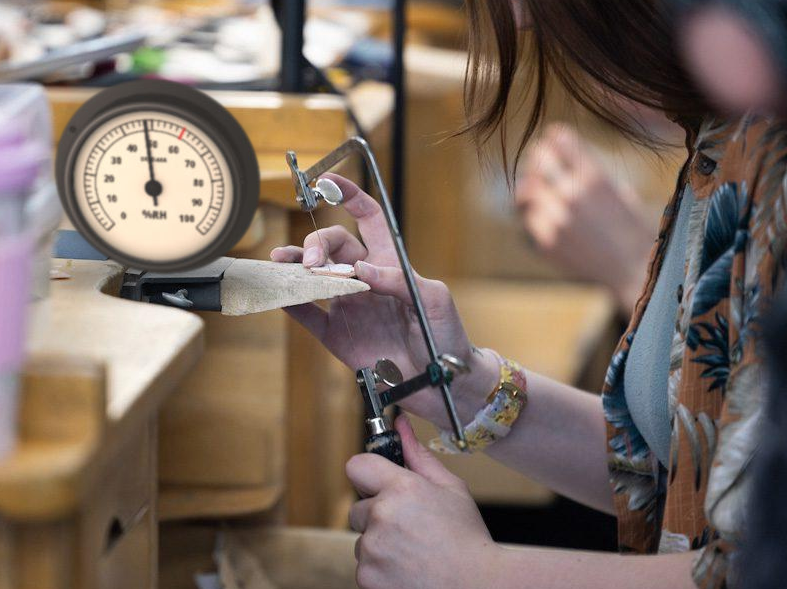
48 %
